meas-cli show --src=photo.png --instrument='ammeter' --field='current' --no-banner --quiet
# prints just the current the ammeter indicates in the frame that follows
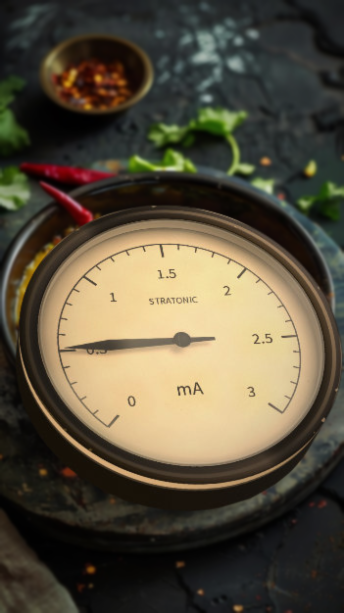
0.5 mA
